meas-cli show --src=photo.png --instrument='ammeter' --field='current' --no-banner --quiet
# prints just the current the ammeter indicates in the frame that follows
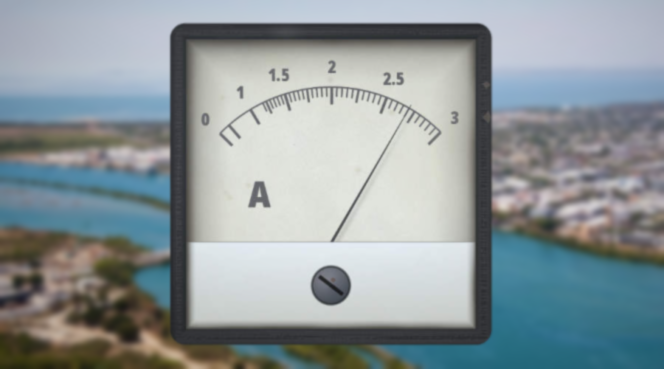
2.7 A
